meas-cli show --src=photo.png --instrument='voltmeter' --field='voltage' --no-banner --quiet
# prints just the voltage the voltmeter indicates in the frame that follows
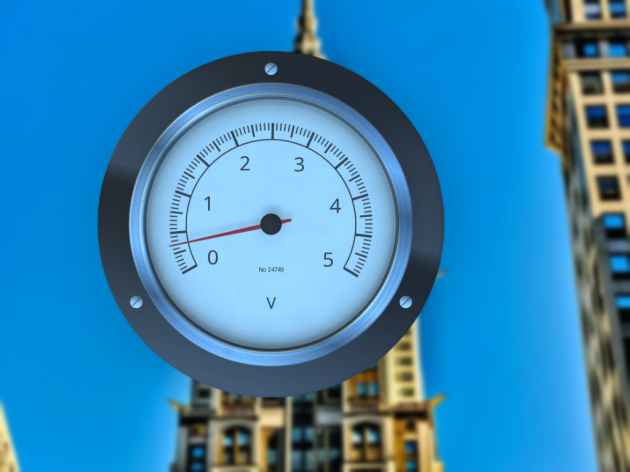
0.35 V
